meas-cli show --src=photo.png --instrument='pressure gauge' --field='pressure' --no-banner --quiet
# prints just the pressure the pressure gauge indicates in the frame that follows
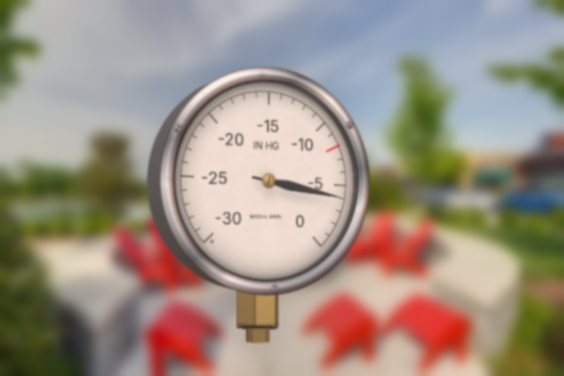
-4 inHg
